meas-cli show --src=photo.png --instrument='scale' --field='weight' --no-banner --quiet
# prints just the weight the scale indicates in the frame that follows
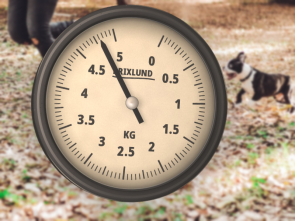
4.8 kg
